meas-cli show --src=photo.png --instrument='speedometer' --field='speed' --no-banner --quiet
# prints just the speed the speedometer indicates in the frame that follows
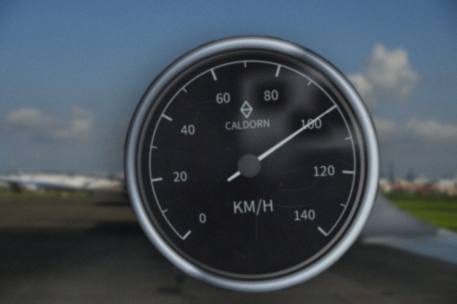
100 km/h
